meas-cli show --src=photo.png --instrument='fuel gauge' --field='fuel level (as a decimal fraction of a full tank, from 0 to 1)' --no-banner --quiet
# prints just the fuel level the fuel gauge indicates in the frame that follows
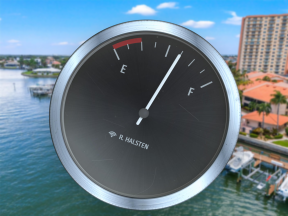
0.625
